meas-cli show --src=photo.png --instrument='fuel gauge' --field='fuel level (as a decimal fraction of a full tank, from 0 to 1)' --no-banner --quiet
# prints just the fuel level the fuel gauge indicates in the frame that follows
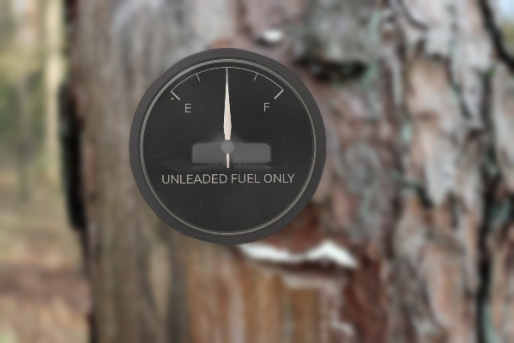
0.5
